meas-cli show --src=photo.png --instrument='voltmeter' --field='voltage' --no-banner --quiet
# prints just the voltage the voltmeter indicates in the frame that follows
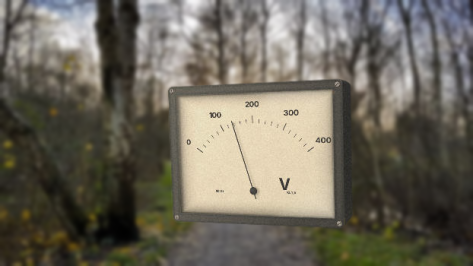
140 V
